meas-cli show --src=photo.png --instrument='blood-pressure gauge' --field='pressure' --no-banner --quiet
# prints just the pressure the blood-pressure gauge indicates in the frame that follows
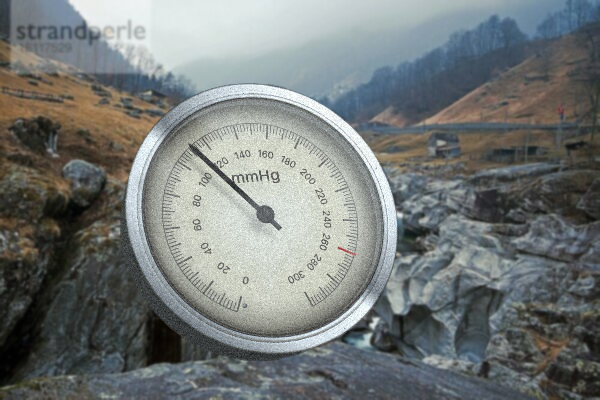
110 mmHg
